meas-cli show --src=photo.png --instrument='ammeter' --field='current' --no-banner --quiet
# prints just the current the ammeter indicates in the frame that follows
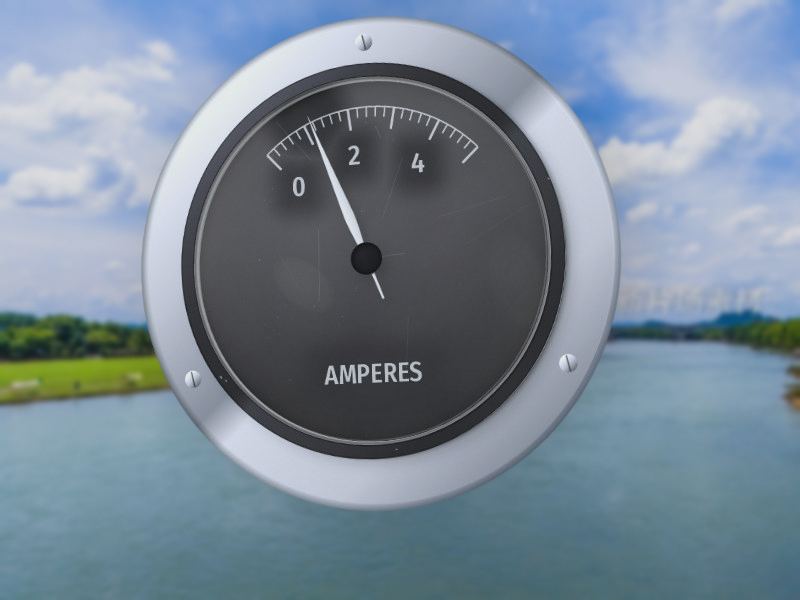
1.2 A
